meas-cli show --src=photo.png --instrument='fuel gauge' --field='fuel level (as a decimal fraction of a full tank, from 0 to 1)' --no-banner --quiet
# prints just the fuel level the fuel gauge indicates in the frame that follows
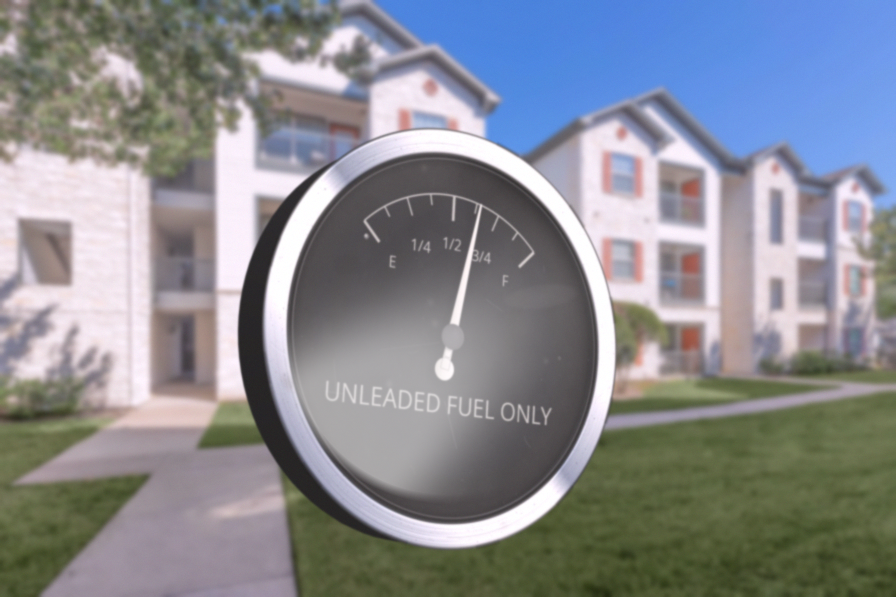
0.625
